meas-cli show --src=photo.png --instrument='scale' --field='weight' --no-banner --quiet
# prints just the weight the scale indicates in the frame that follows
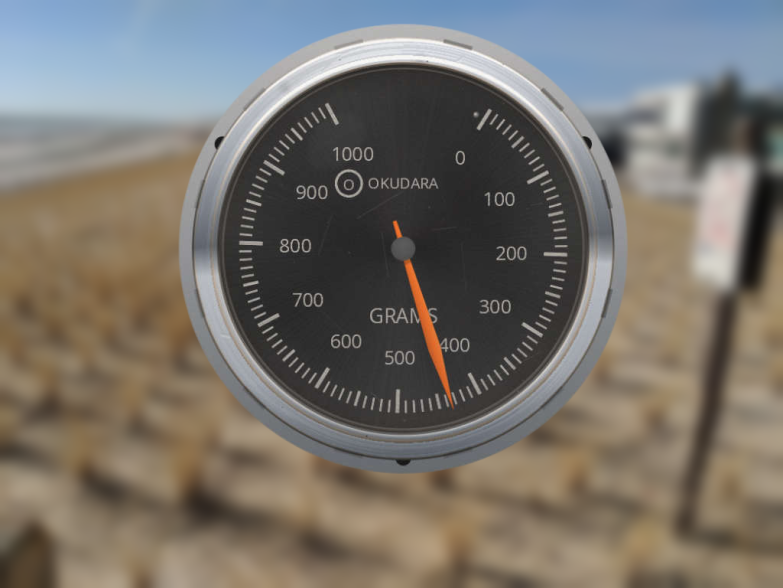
435 g
